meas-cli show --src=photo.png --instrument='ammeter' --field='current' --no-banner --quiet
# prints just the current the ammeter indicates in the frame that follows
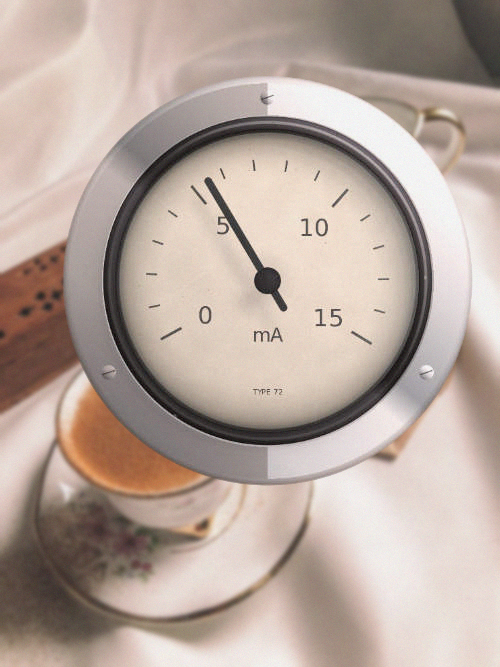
5.5 mA
